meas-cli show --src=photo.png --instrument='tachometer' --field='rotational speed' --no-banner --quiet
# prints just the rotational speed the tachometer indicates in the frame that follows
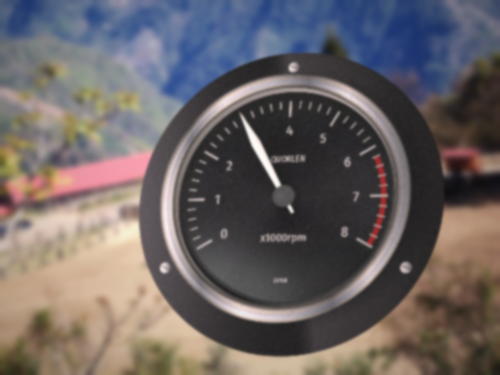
3000 rpm
